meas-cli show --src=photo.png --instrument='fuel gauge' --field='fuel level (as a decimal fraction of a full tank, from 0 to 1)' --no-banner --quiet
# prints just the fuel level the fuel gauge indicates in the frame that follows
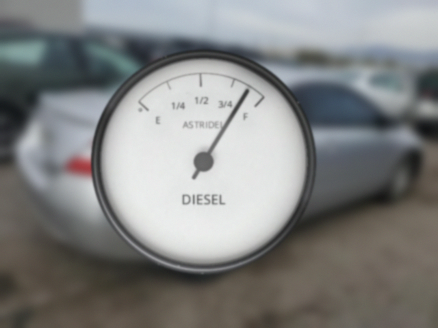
0.875
